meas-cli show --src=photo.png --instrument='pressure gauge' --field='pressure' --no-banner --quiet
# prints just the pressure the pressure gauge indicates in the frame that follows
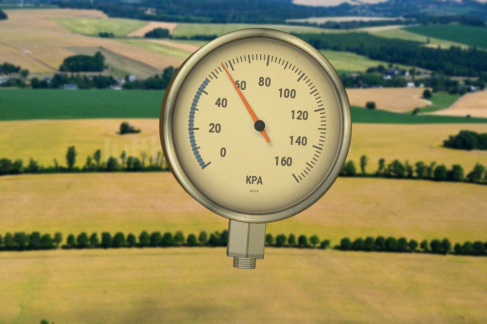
56 kPa
